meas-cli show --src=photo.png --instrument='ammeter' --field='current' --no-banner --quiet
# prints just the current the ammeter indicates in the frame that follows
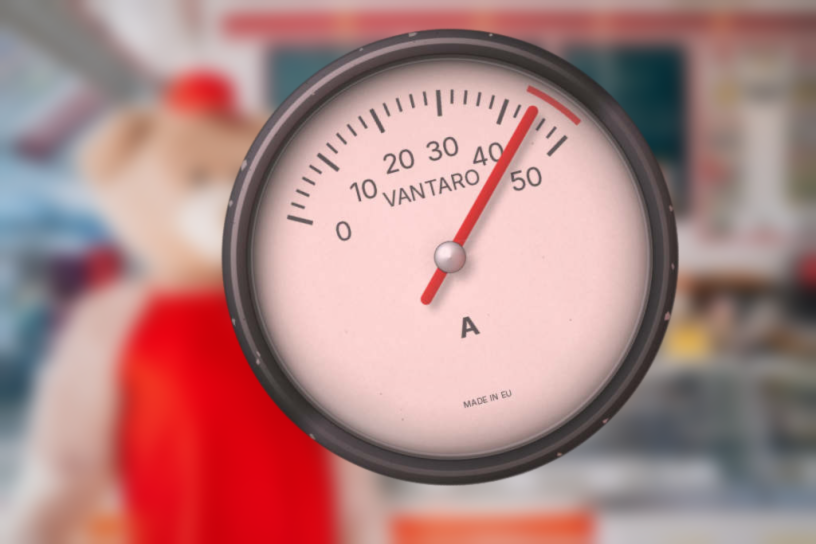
44 A
